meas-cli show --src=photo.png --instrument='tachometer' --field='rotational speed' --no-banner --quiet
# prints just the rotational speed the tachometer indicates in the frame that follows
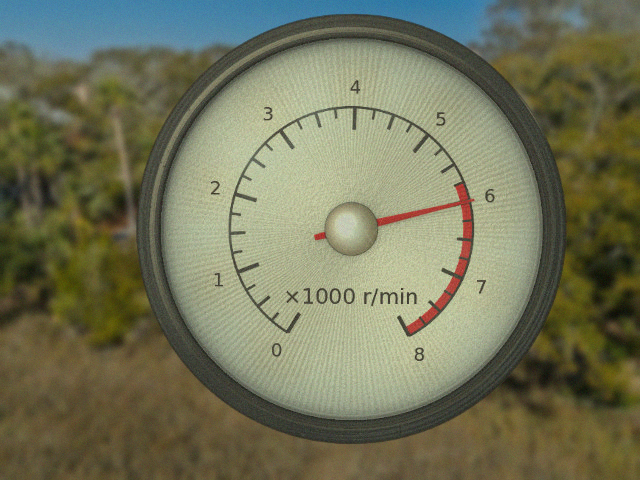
6000 rpm
